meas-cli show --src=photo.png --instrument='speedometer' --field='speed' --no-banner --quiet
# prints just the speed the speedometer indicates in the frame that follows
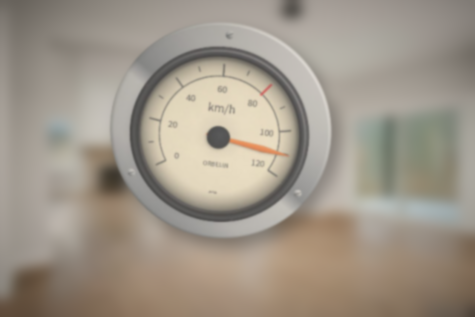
110 km/h
